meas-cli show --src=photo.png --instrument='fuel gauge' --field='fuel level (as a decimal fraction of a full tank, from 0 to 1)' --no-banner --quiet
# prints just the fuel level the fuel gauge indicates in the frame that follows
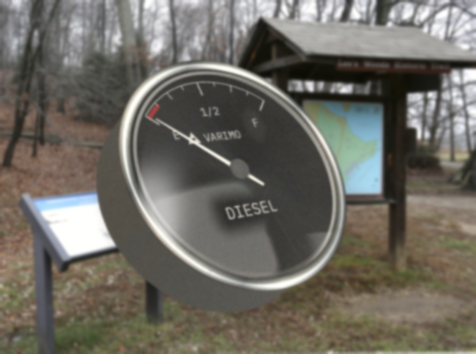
0
